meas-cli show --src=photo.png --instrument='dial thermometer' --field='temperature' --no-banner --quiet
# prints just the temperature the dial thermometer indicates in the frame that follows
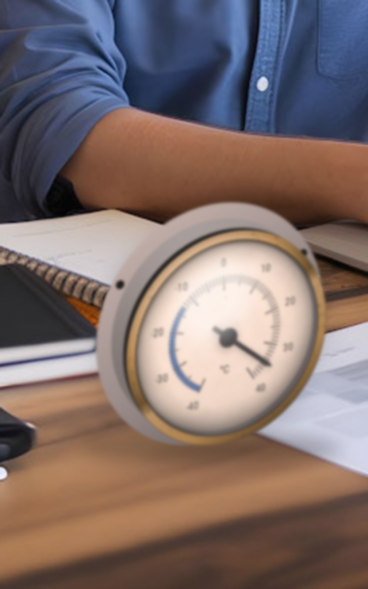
35 °C
